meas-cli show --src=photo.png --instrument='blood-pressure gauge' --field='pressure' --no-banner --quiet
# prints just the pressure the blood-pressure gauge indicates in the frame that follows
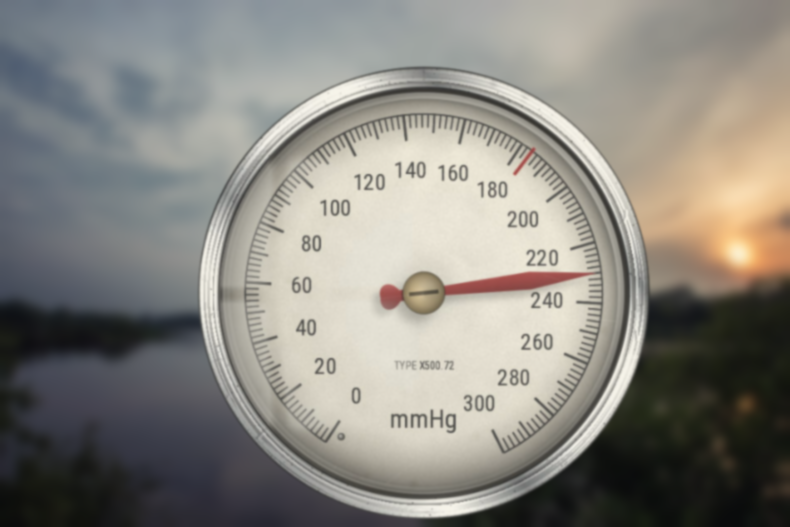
230 mmHg
